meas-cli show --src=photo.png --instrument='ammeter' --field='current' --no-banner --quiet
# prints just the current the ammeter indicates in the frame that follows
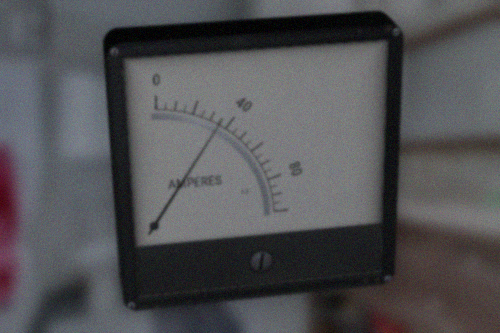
35 A
